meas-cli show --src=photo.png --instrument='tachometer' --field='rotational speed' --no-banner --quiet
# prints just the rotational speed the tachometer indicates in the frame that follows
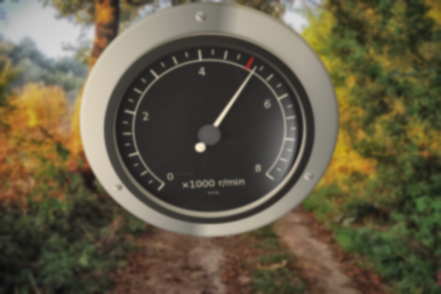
5125 rpm
